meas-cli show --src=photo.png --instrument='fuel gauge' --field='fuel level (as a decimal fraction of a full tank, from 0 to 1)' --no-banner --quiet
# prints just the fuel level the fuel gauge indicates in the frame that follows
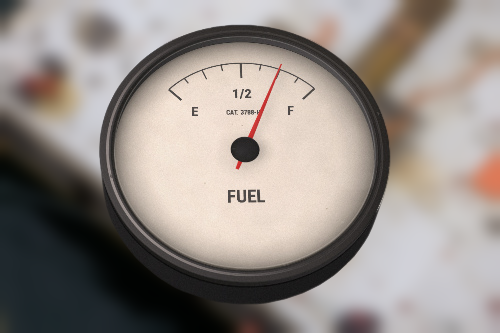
0.75
